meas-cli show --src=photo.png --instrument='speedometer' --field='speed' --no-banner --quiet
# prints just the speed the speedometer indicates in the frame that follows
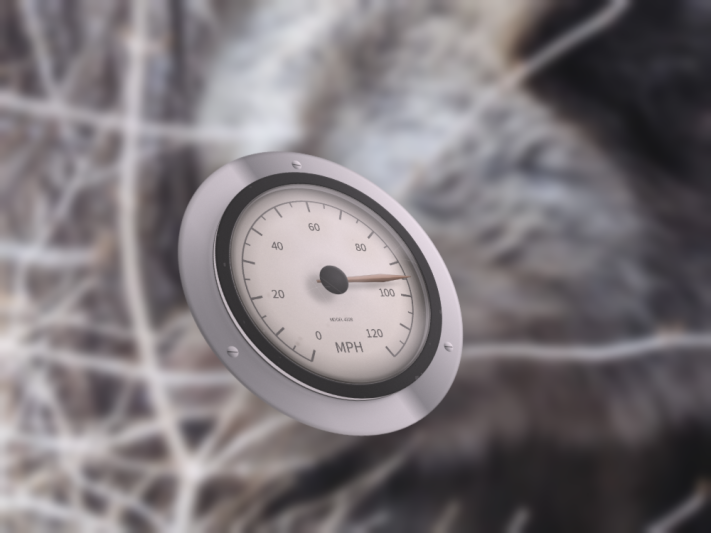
95 mph
